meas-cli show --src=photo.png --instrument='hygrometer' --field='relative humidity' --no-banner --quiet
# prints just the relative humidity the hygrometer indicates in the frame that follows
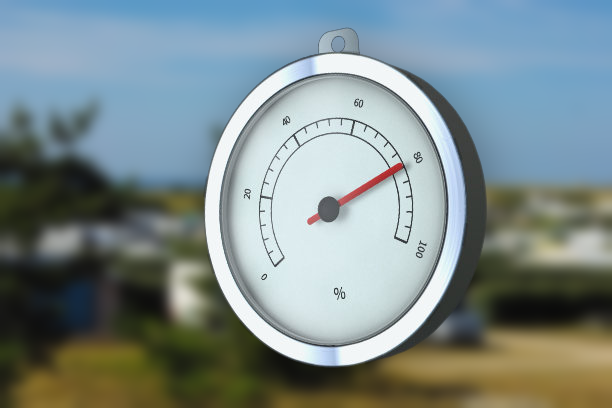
80 %
